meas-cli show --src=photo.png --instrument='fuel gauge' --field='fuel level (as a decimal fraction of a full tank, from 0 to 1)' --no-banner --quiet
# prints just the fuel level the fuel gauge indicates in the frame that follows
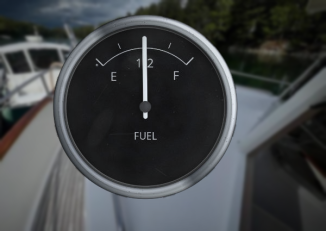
0.5
